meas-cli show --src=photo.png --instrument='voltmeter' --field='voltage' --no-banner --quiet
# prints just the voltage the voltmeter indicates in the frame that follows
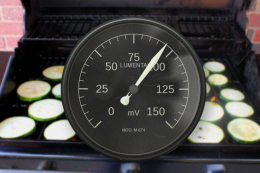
95 mV
